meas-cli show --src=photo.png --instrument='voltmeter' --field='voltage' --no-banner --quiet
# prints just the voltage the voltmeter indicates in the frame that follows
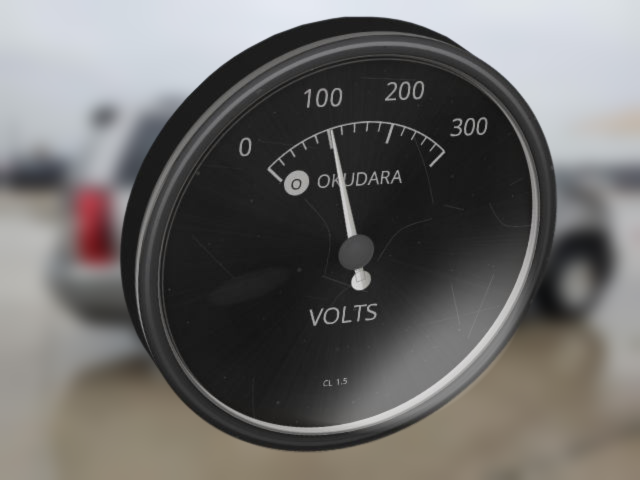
100 V
